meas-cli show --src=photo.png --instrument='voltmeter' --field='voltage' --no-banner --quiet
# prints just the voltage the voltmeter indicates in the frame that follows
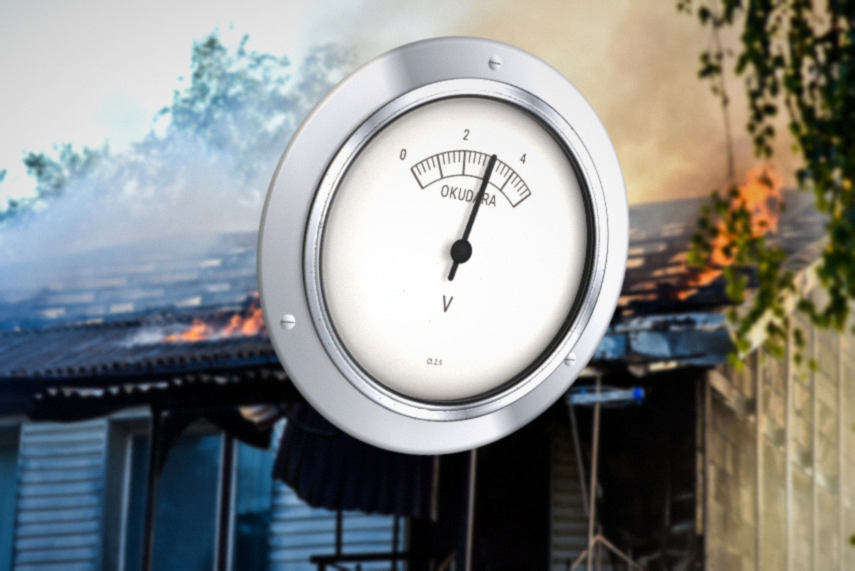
3 V
